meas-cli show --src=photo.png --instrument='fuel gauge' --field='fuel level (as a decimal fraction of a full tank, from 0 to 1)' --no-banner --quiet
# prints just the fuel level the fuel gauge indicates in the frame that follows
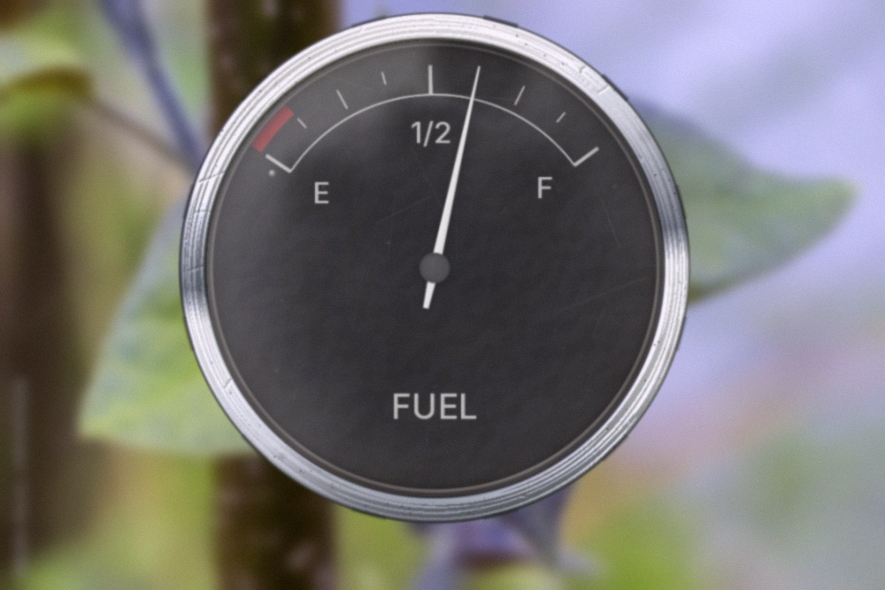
0.625
